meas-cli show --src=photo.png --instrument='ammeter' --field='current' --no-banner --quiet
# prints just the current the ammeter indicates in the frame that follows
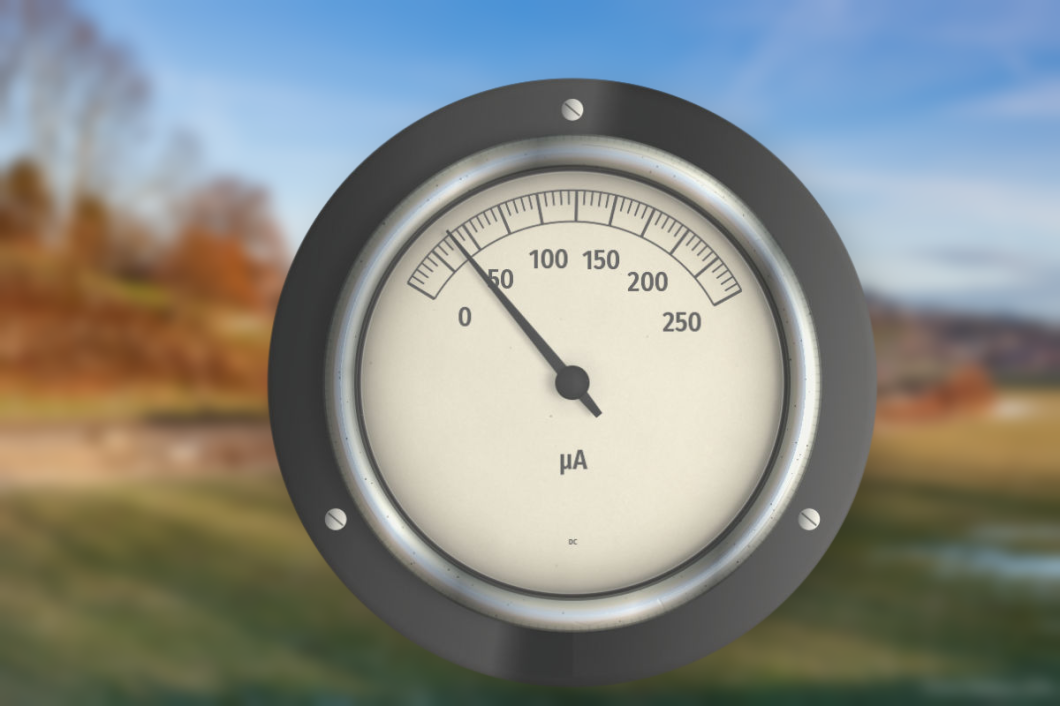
40 µA
